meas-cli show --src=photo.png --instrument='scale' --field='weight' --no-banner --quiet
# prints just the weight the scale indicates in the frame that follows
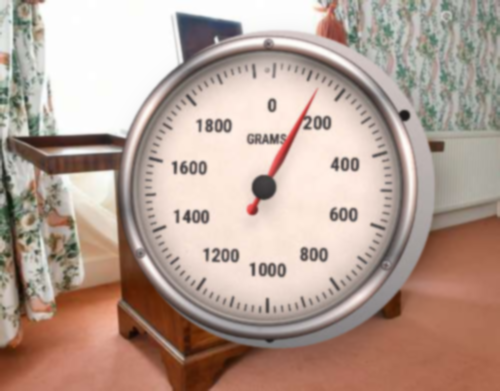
140 g
